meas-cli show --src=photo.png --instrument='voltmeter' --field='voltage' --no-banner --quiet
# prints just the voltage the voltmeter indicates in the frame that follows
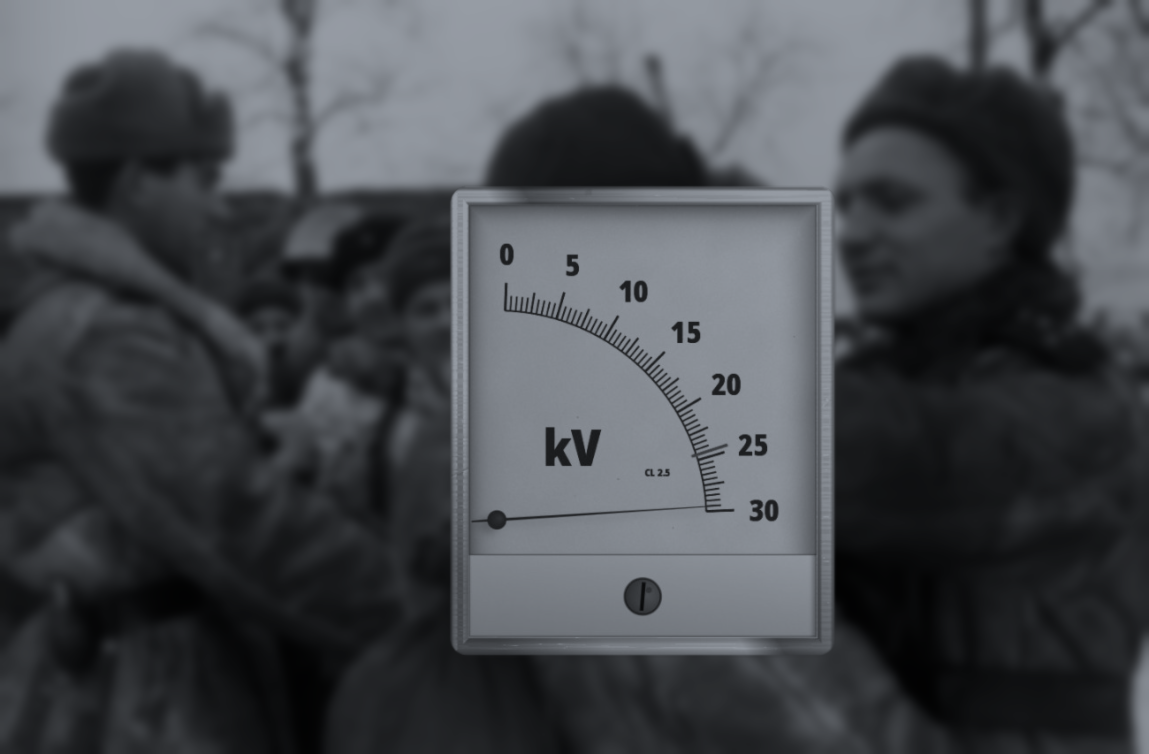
29.5 kV
